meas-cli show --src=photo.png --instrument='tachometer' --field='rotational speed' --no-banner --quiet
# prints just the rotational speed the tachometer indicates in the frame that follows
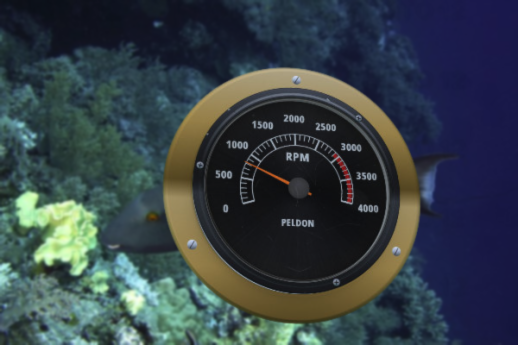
800 rpm
